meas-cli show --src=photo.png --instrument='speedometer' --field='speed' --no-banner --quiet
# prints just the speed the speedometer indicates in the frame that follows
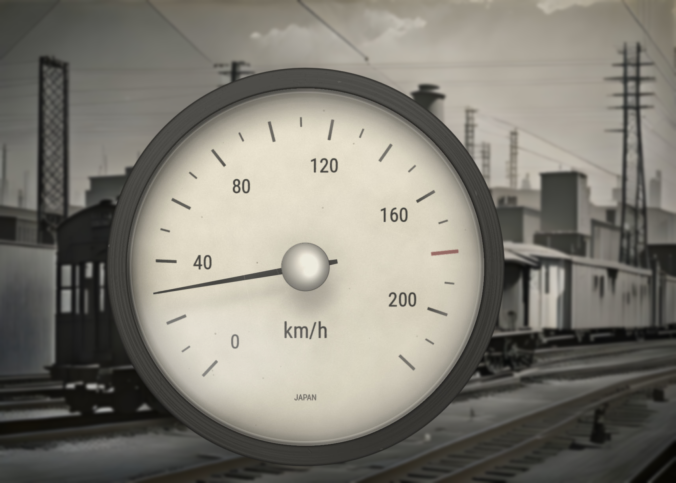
30 km/h
